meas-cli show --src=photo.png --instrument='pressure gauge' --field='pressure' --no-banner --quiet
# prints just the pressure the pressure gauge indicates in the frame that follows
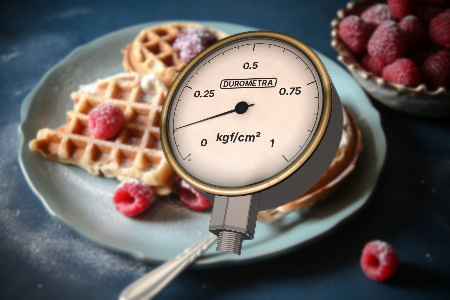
0.1 kg/cm²
